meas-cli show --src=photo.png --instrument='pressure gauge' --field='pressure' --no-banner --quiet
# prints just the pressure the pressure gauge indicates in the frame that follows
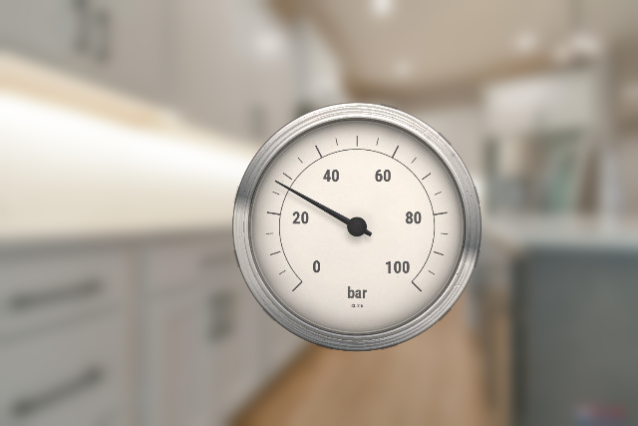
27.5 bar
